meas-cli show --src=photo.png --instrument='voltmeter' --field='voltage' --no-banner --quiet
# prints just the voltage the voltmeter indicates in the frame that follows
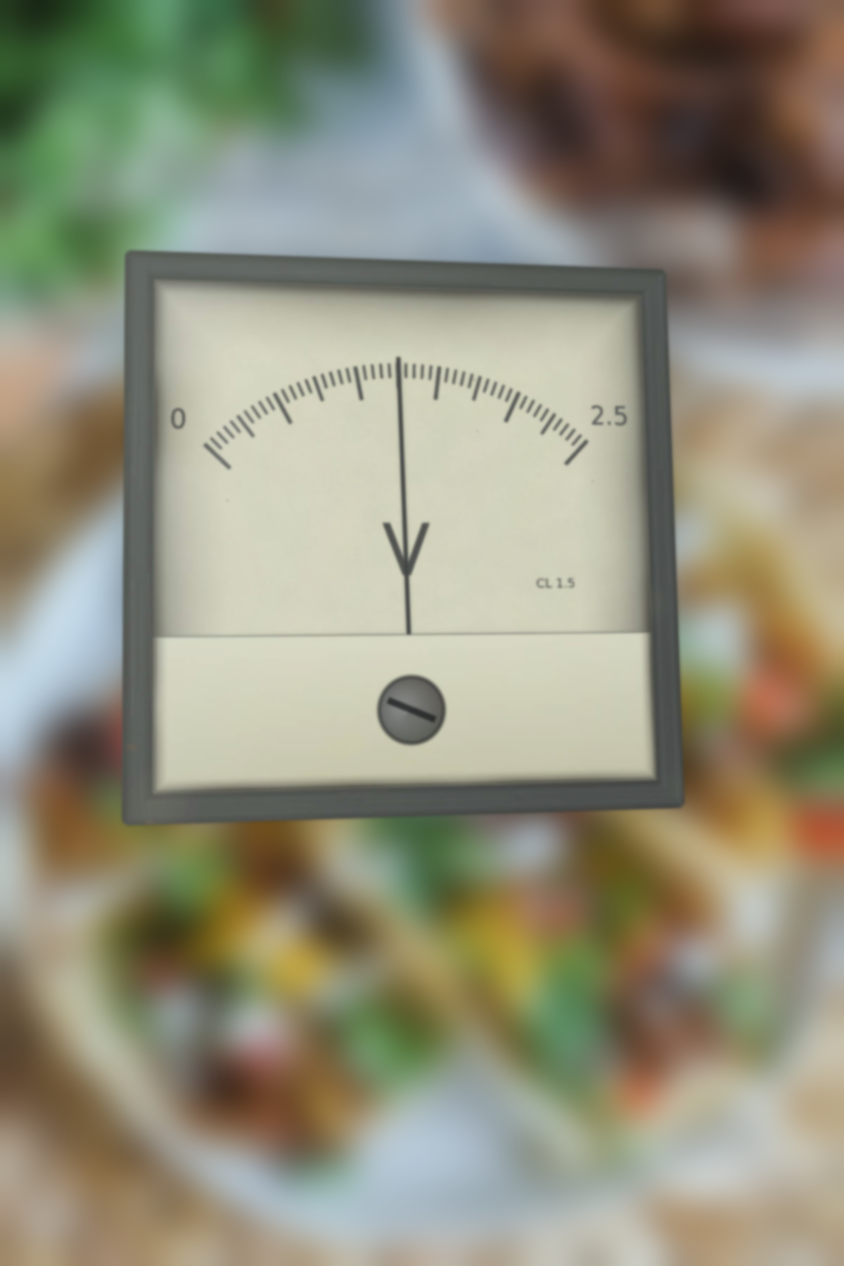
1.25 V
